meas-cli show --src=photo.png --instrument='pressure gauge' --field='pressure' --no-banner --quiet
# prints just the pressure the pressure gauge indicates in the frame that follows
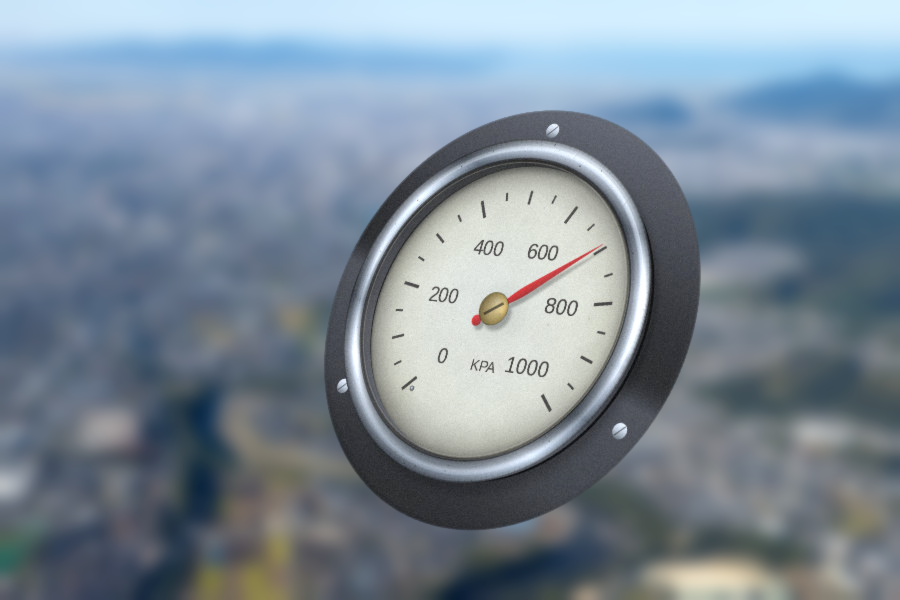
700 kPa
